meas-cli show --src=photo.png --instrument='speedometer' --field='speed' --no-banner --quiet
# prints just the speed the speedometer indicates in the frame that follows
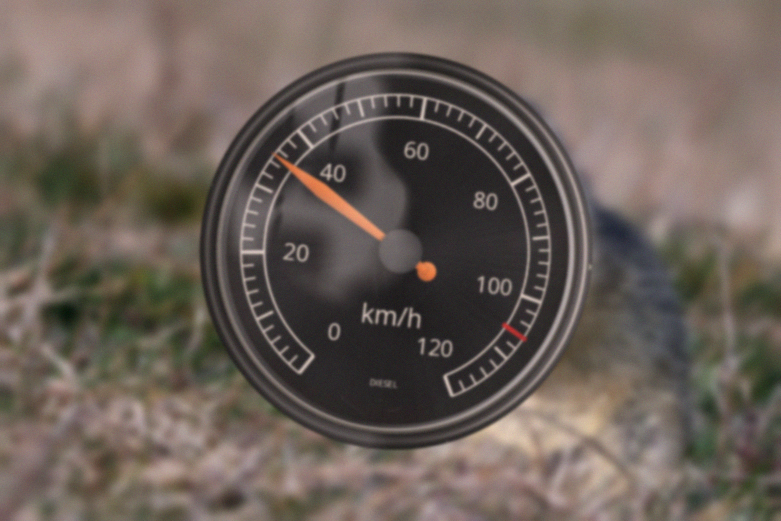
35 km/h
